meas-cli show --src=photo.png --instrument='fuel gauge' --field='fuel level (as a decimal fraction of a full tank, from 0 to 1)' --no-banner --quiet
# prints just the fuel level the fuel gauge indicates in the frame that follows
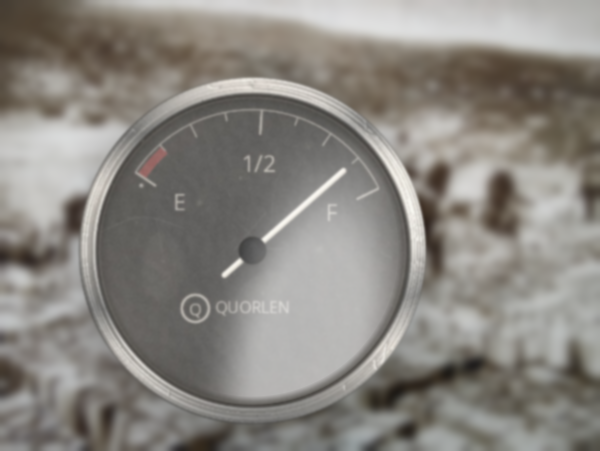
0.875
